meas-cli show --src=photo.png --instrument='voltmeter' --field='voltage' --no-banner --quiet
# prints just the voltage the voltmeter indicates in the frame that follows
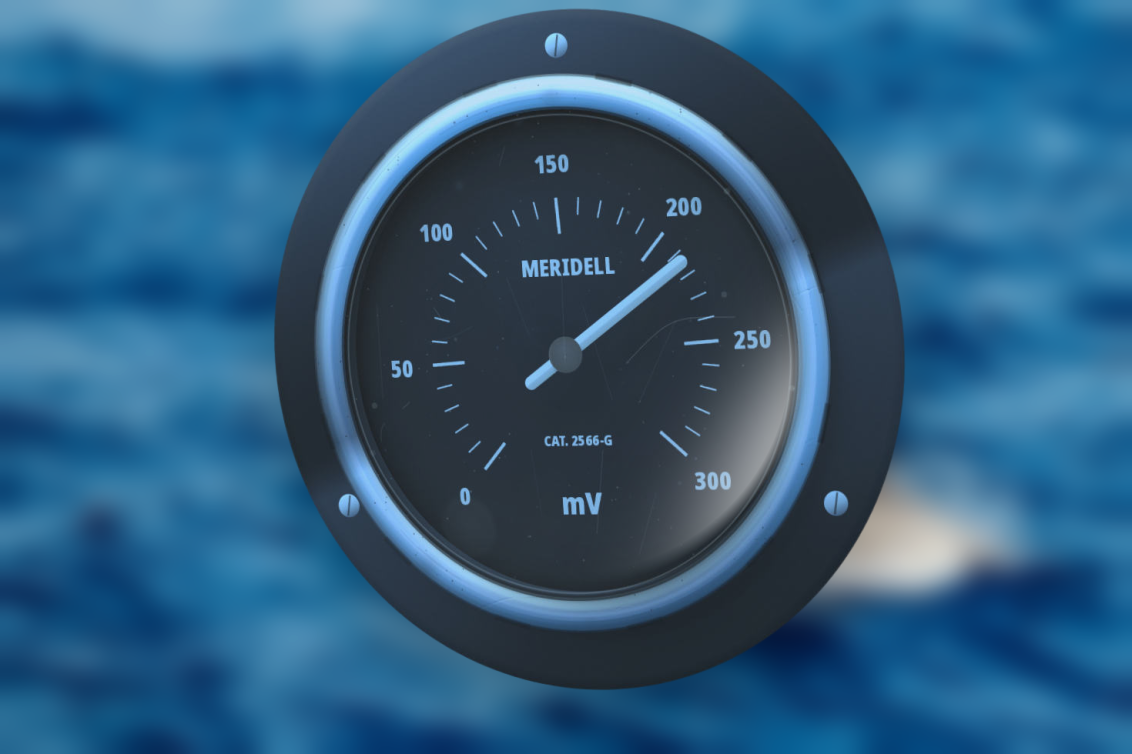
215 mV
